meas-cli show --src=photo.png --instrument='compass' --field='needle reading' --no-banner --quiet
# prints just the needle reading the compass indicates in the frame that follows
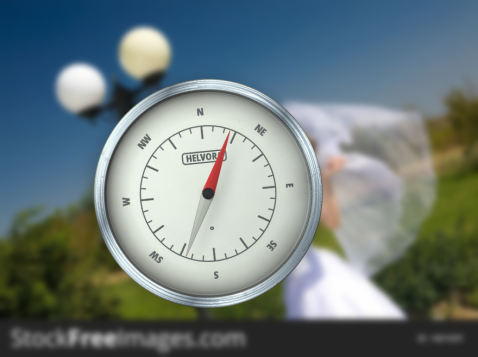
25 °
